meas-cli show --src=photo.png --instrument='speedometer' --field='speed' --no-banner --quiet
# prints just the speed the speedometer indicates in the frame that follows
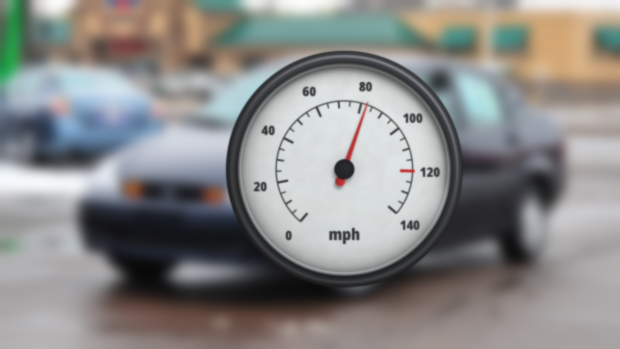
82.5 mph
